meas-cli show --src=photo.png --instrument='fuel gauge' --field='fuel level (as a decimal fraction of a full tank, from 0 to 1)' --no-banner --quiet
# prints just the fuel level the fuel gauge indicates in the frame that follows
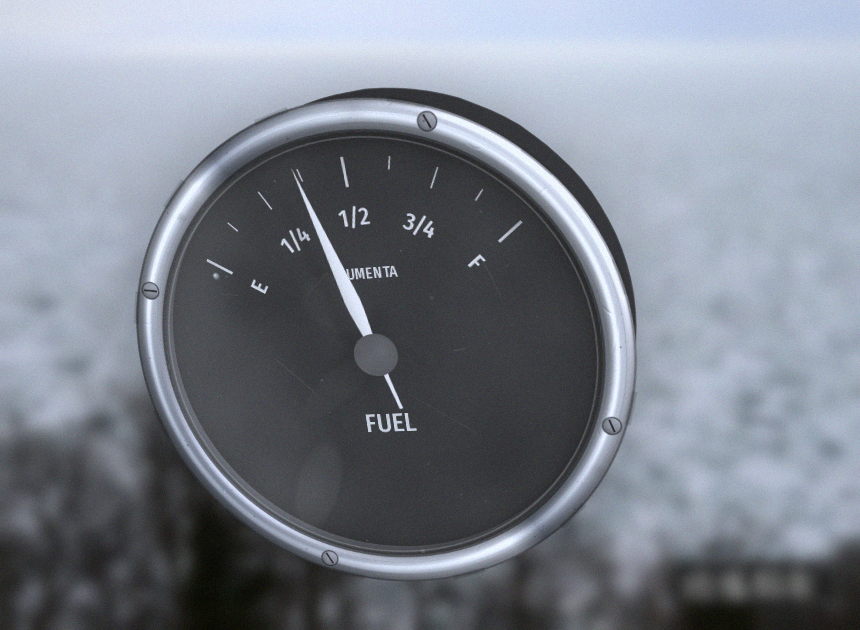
0.375
